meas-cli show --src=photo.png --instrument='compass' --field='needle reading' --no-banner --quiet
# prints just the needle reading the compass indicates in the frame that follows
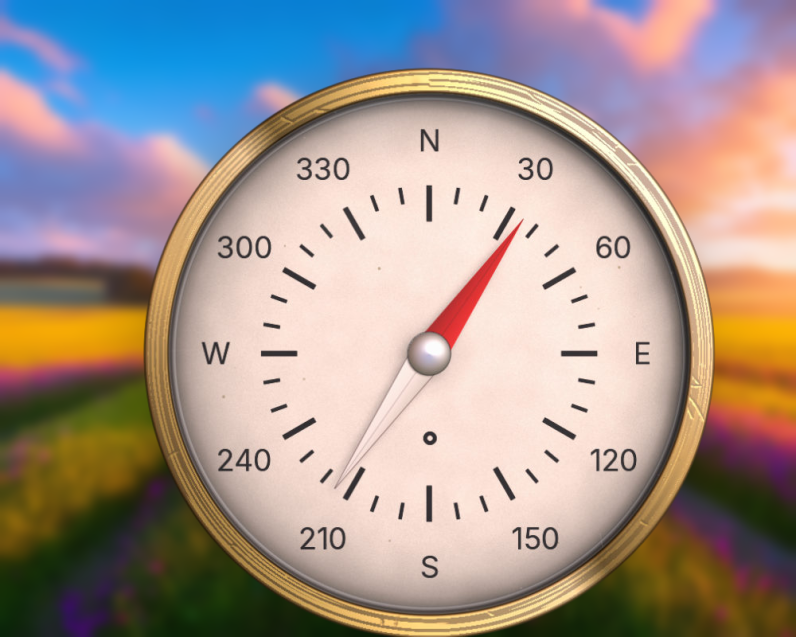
35 °
